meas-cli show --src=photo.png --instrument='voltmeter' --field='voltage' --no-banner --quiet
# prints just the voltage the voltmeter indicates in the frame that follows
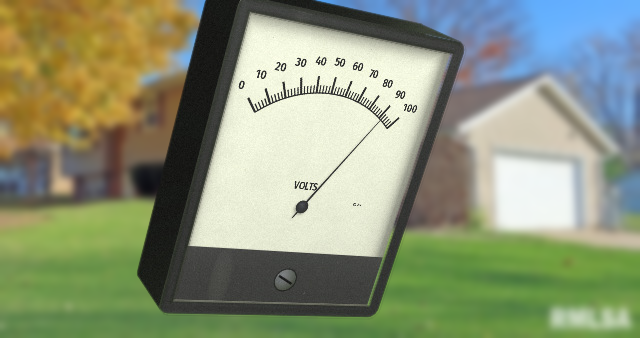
90 V
